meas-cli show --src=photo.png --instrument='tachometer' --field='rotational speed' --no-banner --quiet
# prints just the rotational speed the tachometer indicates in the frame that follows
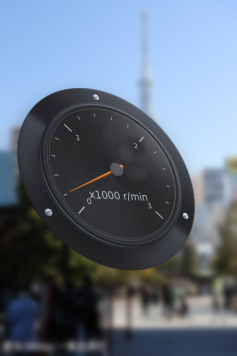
200 rpm
